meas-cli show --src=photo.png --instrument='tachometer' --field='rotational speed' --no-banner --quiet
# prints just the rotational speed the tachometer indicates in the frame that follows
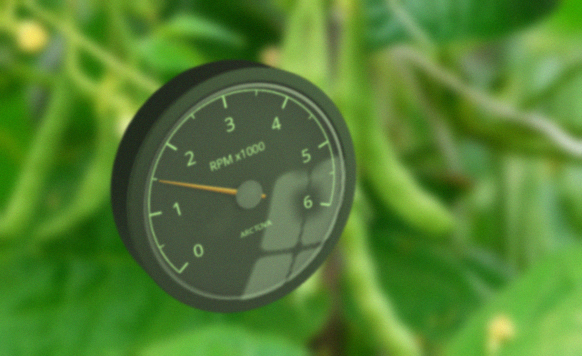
1500 rpm
